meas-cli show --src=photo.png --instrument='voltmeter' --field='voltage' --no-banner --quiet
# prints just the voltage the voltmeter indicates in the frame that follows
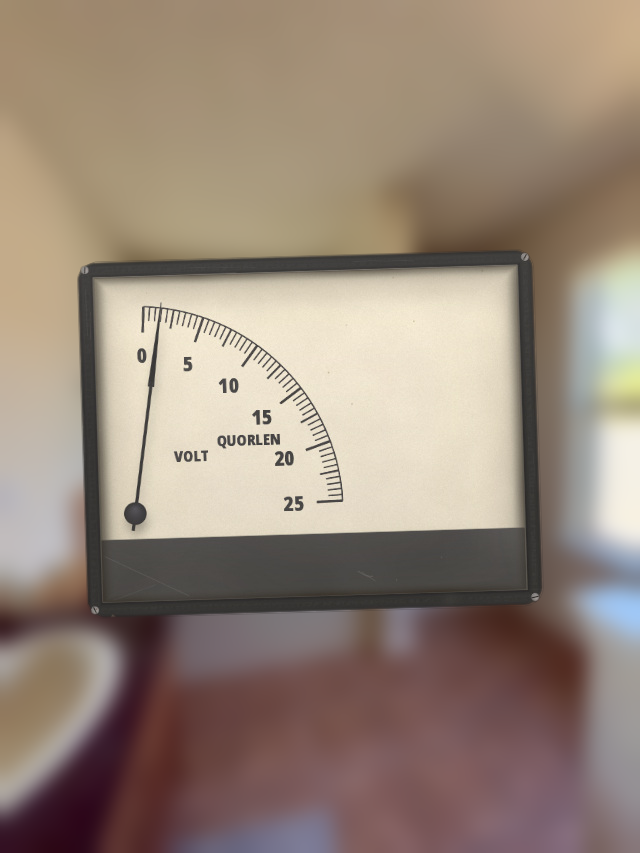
1.5 V
